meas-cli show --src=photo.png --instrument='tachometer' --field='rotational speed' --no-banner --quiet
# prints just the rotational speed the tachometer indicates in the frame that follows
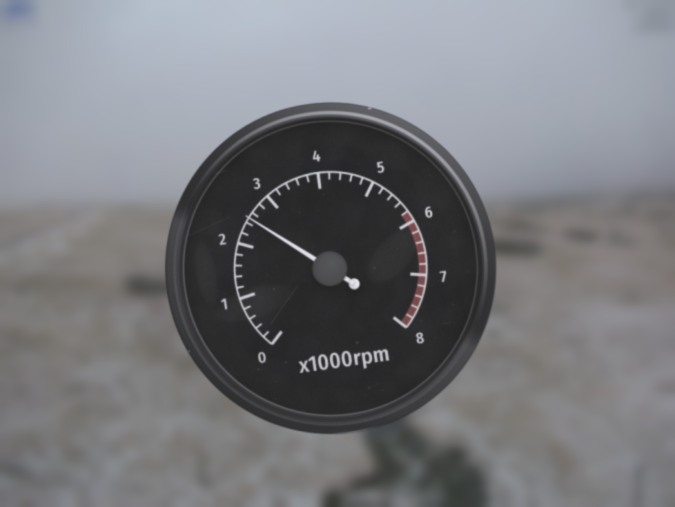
2500 rpm
